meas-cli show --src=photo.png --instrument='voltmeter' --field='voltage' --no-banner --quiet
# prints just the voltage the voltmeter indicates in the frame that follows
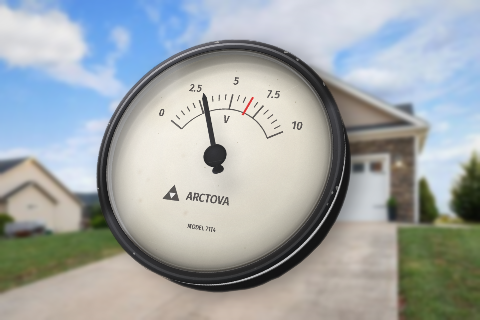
3 V
